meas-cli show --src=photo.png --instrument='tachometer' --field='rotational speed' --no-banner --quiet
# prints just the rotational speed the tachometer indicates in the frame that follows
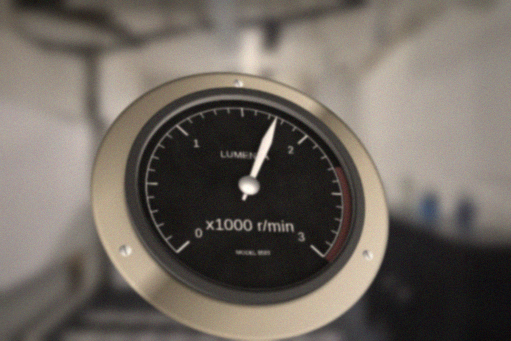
1750 rpm
